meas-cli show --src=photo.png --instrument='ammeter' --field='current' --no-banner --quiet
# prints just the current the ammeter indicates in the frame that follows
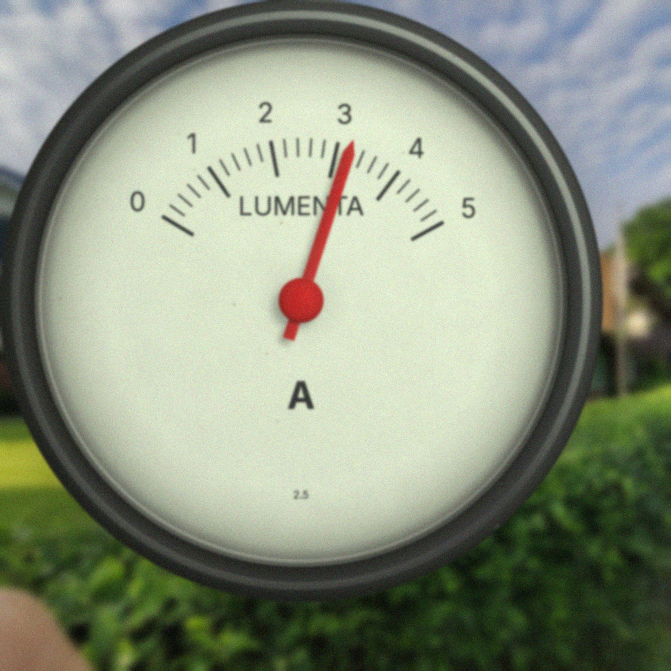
3.2 A
